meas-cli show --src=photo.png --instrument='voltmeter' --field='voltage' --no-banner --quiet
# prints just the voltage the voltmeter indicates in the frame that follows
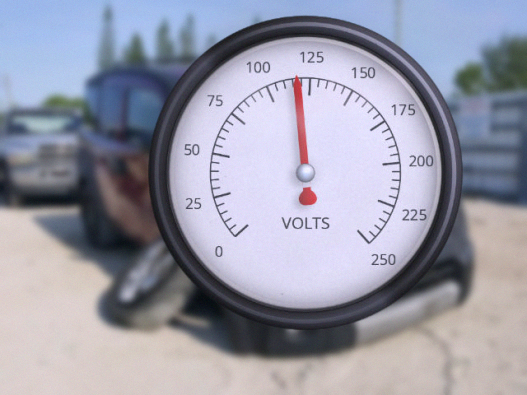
117.5 V
